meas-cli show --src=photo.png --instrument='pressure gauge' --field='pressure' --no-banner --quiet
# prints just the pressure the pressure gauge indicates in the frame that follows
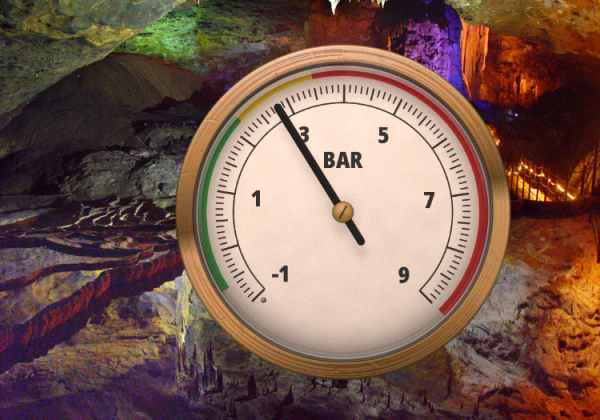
2.8 bar
